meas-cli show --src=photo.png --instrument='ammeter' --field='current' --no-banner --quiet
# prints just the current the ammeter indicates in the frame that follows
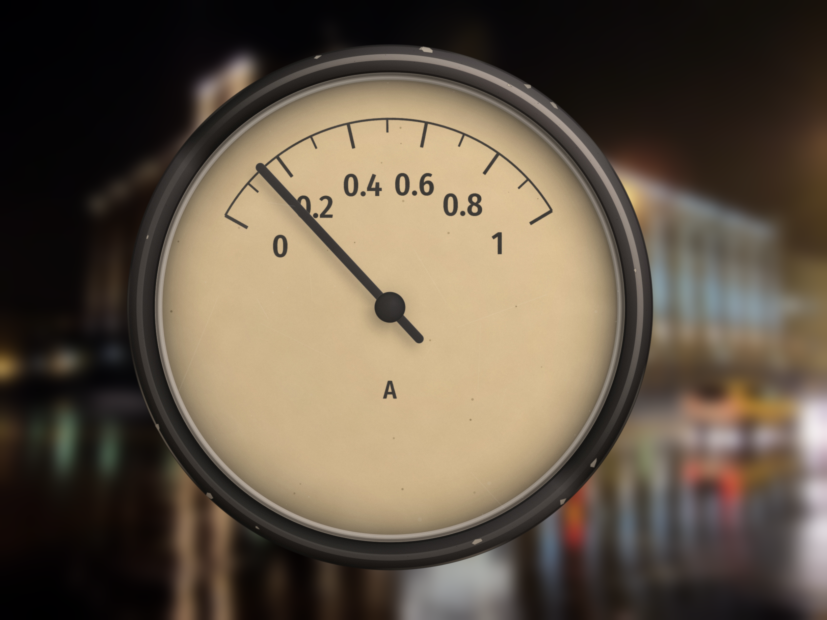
0.15 A
